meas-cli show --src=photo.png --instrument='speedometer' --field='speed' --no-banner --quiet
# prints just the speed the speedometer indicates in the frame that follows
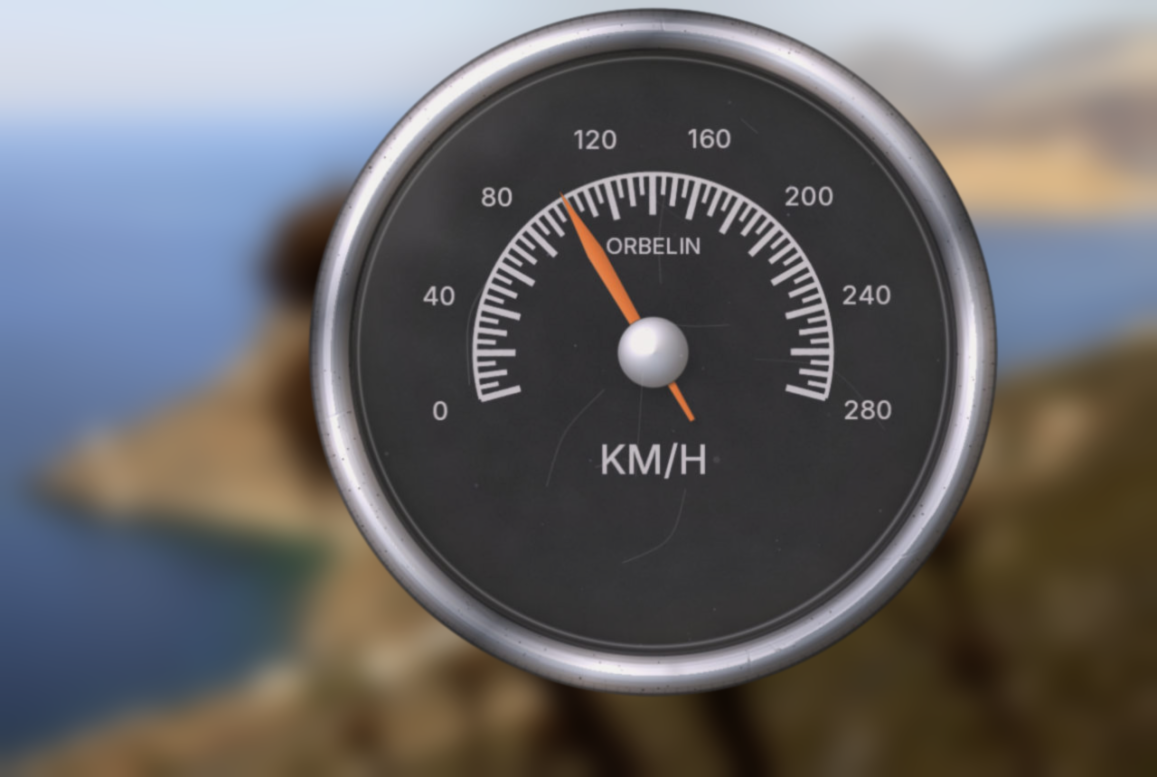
100 km/h
